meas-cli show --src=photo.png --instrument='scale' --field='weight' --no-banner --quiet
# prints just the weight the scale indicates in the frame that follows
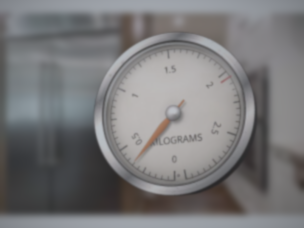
0.35 kg
